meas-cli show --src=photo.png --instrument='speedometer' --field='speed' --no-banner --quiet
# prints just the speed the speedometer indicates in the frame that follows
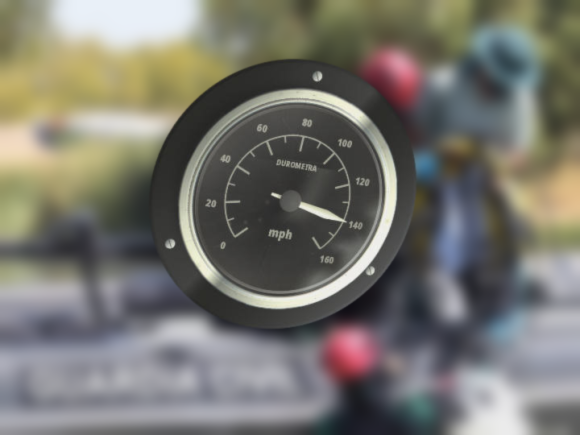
140 mph
